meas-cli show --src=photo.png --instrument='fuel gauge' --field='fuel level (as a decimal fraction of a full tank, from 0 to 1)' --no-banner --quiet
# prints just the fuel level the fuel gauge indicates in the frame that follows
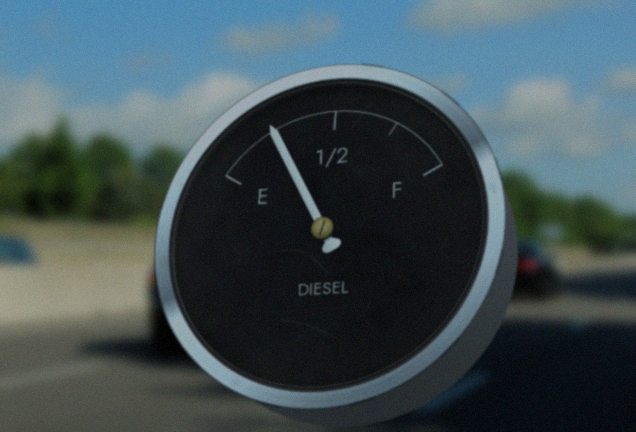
0.25
